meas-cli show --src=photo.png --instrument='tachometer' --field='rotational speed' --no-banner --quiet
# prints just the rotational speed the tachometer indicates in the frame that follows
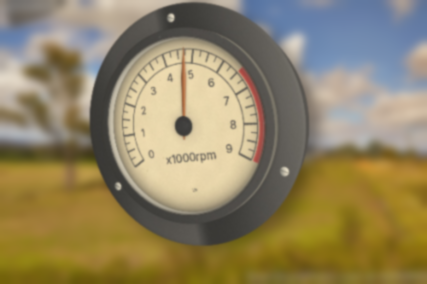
4750 rpm
